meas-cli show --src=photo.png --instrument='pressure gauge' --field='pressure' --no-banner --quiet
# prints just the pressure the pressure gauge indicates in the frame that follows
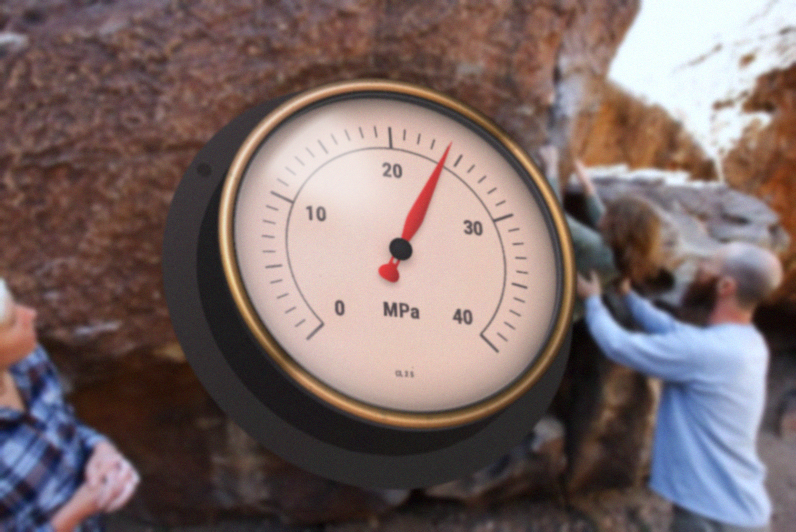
24 MPa
